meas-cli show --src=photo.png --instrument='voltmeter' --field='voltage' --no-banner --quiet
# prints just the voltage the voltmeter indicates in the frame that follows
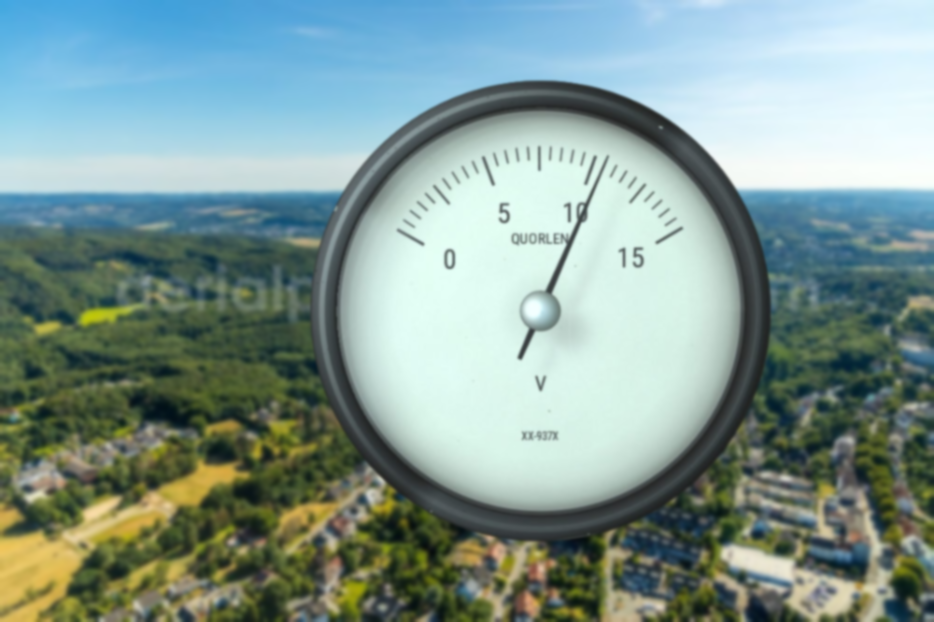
10.5 V
